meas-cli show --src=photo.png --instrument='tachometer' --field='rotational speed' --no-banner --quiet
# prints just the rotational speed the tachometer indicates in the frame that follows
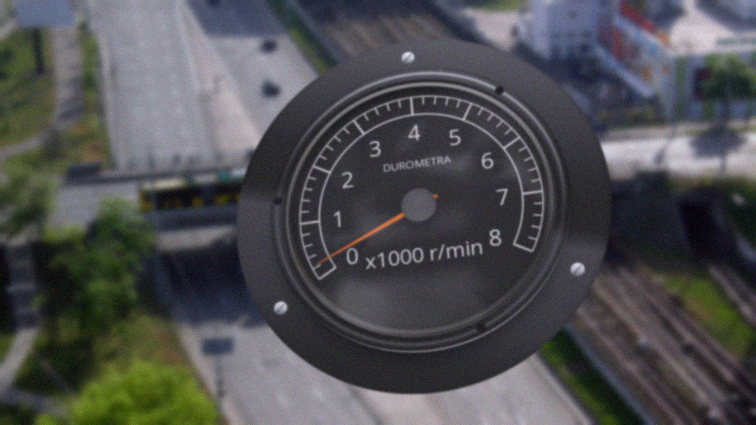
200 rpm
